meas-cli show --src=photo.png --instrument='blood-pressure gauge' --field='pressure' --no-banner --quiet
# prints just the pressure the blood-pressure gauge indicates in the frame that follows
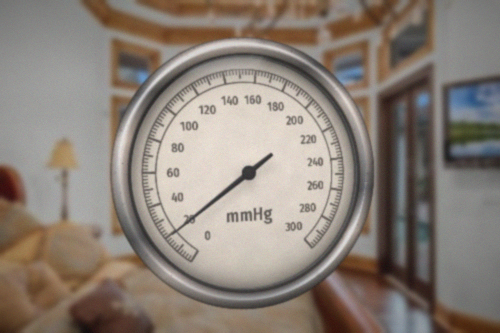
20 mmHg
